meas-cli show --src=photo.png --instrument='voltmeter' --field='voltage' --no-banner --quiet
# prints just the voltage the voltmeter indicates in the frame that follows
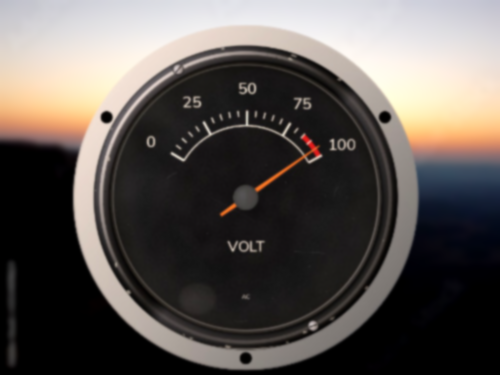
95 V
